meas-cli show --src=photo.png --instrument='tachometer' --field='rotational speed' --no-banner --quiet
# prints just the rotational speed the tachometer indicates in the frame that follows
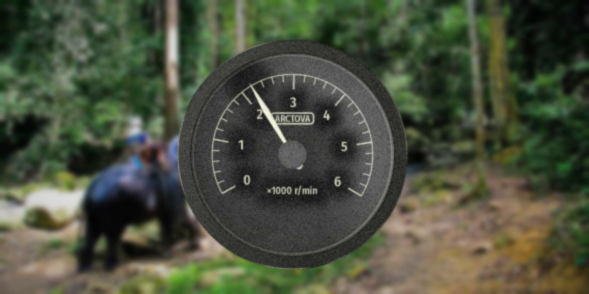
2200 rpm
